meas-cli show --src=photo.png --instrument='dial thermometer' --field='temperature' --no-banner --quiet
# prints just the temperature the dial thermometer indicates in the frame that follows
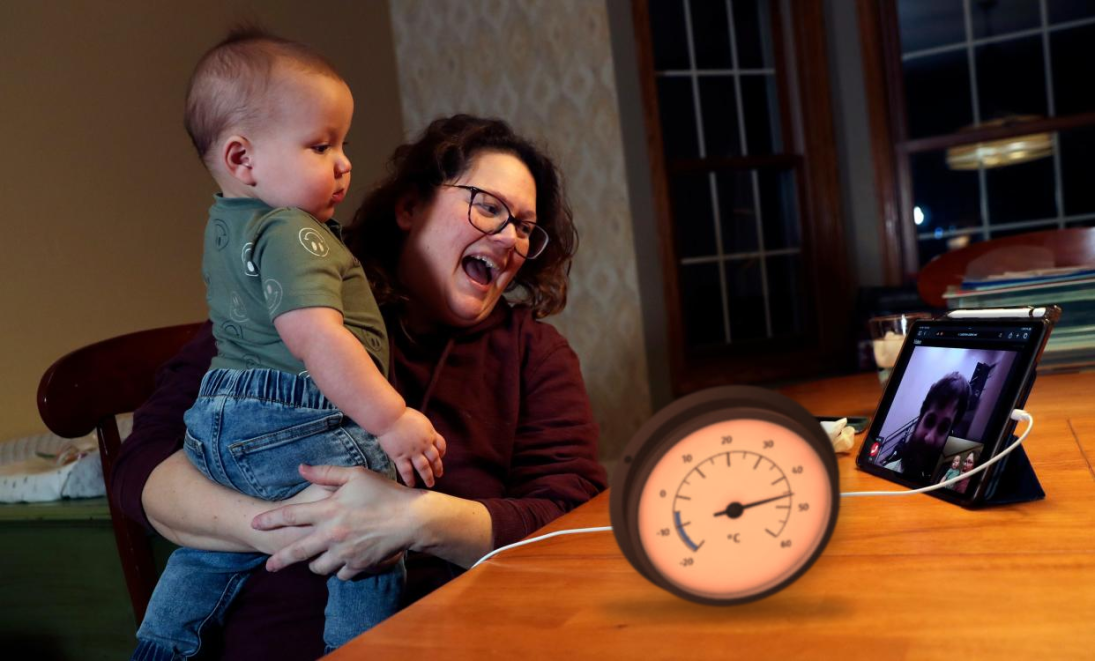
45 °C
